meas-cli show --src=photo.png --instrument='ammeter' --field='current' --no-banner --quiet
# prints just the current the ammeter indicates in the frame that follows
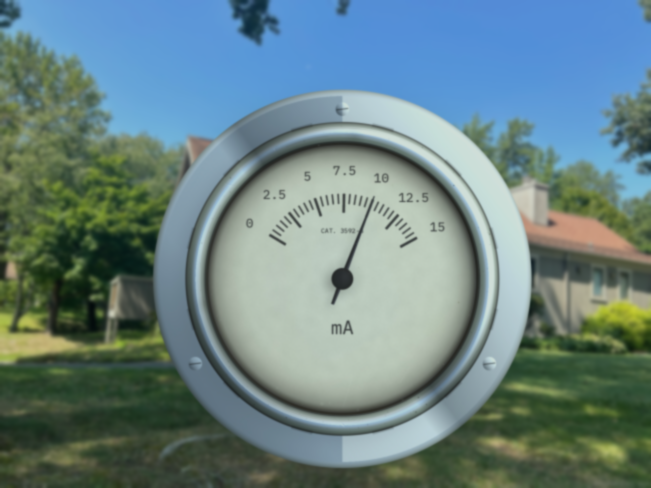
10 mA
